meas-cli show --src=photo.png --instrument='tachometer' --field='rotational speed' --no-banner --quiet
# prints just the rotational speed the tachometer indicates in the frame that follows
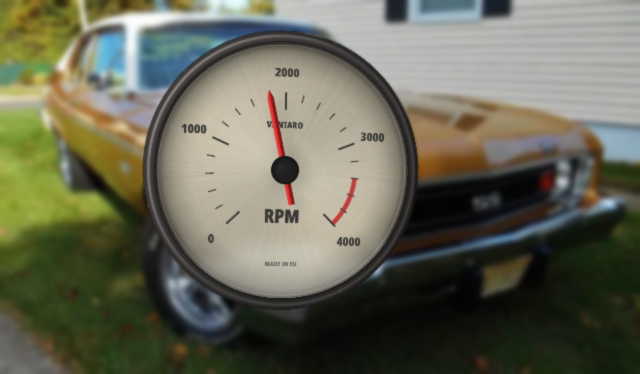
1800 rpm
